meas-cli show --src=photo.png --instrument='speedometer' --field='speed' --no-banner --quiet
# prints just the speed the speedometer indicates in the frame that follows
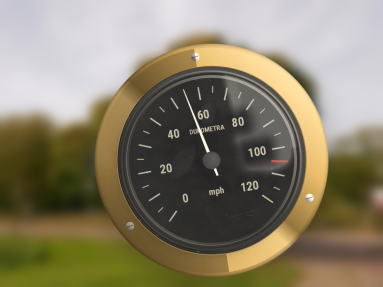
55 mph
